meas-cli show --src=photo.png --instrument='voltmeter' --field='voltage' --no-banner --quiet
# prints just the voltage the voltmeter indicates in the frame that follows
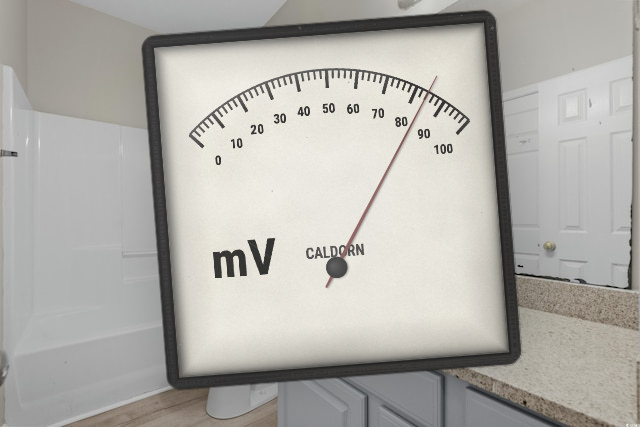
84 mV
